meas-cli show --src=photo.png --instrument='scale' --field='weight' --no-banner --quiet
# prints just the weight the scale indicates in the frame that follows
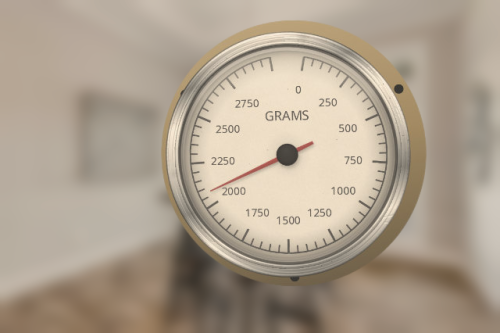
2075 g
